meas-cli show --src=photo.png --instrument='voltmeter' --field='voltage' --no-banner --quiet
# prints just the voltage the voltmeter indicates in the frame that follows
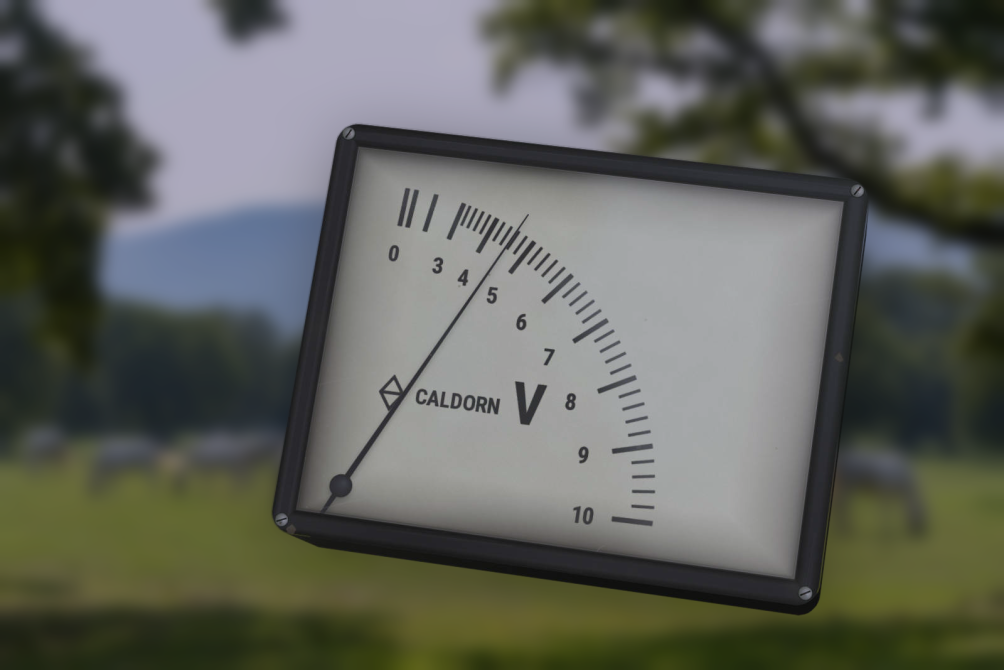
4.6 V
